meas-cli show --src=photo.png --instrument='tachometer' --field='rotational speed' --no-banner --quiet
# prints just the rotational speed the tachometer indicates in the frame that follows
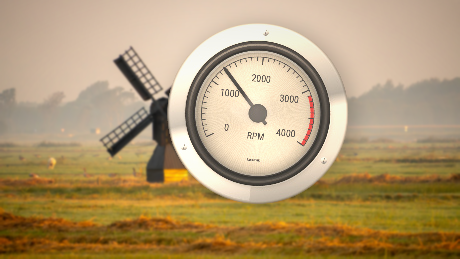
1300 rpm
